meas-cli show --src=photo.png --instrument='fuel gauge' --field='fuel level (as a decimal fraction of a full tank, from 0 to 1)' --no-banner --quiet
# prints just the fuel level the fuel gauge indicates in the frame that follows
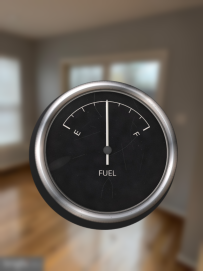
0.5
